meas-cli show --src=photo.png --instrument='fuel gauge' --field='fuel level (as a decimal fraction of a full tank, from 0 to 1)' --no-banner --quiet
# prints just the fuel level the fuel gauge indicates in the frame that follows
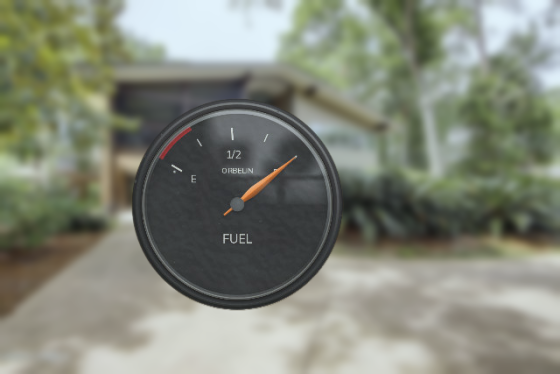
1
